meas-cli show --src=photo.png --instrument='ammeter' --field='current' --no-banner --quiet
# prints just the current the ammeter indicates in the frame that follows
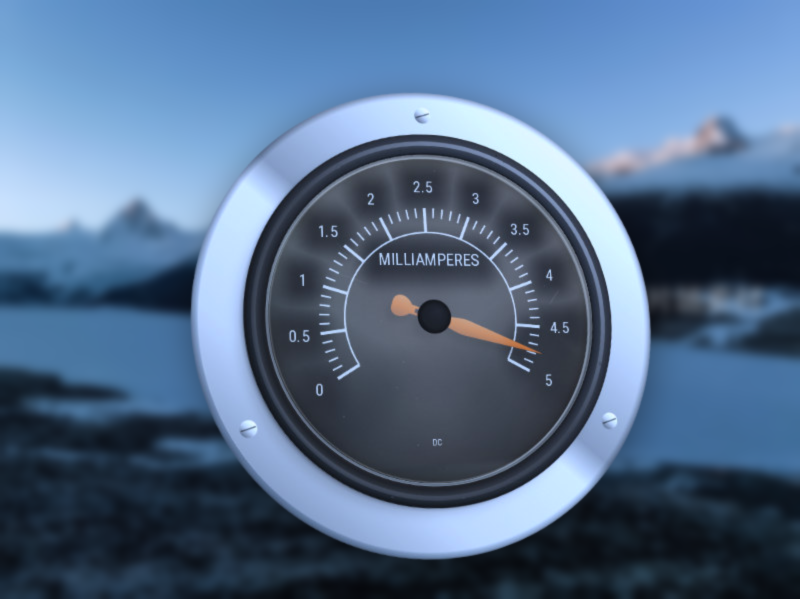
4.8 mA
